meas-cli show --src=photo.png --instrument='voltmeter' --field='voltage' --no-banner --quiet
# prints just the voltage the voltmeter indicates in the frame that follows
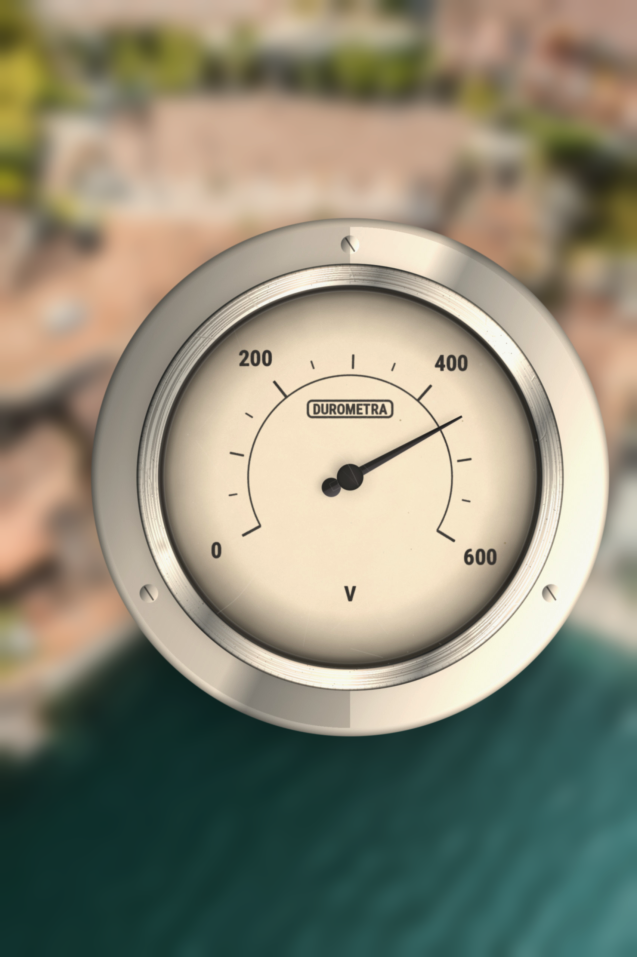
450 V
